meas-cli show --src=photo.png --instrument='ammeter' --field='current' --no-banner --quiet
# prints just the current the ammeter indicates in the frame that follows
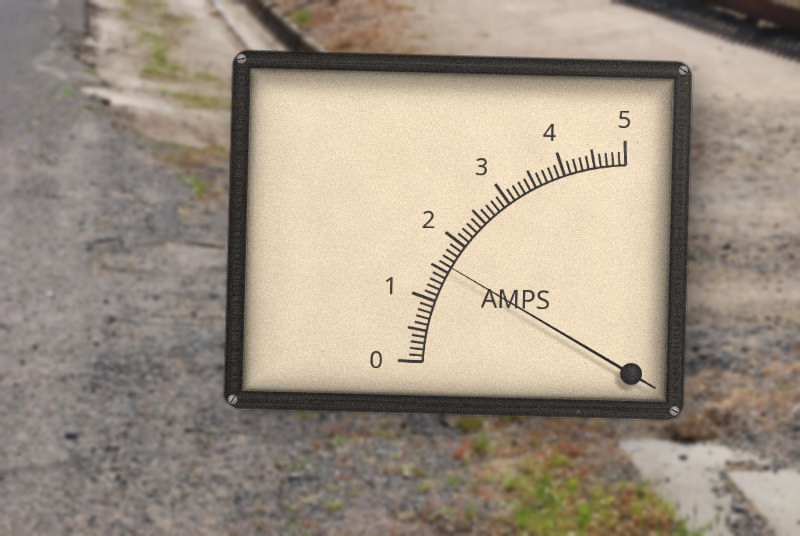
1.6 A
